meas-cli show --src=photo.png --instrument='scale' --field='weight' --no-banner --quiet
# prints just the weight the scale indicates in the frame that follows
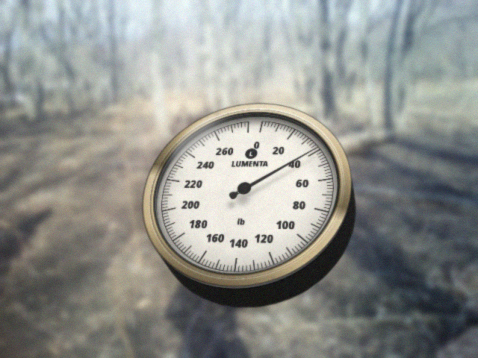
40 lb
